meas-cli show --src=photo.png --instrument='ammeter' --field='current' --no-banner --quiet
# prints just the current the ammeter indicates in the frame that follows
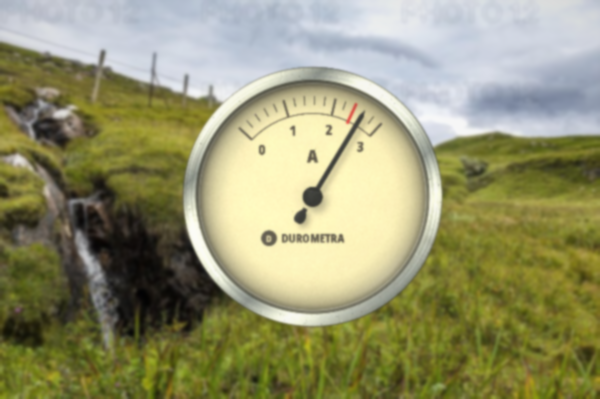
2.6 A
